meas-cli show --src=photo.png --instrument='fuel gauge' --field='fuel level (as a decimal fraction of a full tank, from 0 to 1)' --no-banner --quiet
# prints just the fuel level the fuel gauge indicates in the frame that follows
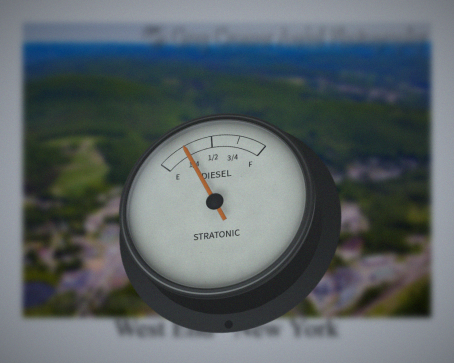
0.25
